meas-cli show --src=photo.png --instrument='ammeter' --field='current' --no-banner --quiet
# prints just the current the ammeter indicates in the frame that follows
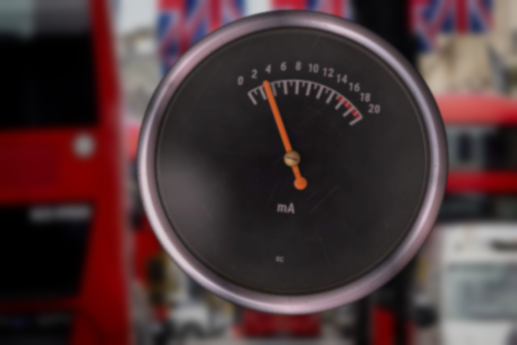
3 mA
